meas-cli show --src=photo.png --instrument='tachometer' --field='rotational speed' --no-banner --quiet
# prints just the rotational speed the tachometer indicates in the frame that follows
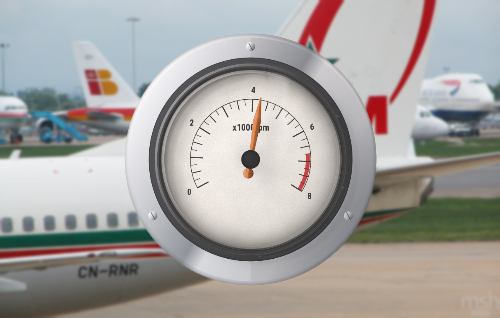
4250 rpm
